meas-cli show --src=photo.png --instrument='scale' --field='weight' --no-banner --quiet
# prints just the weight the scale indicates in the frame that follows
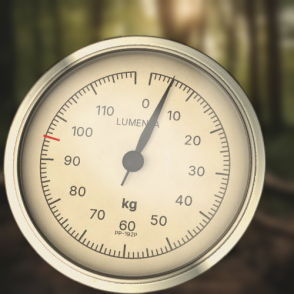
5 kg
